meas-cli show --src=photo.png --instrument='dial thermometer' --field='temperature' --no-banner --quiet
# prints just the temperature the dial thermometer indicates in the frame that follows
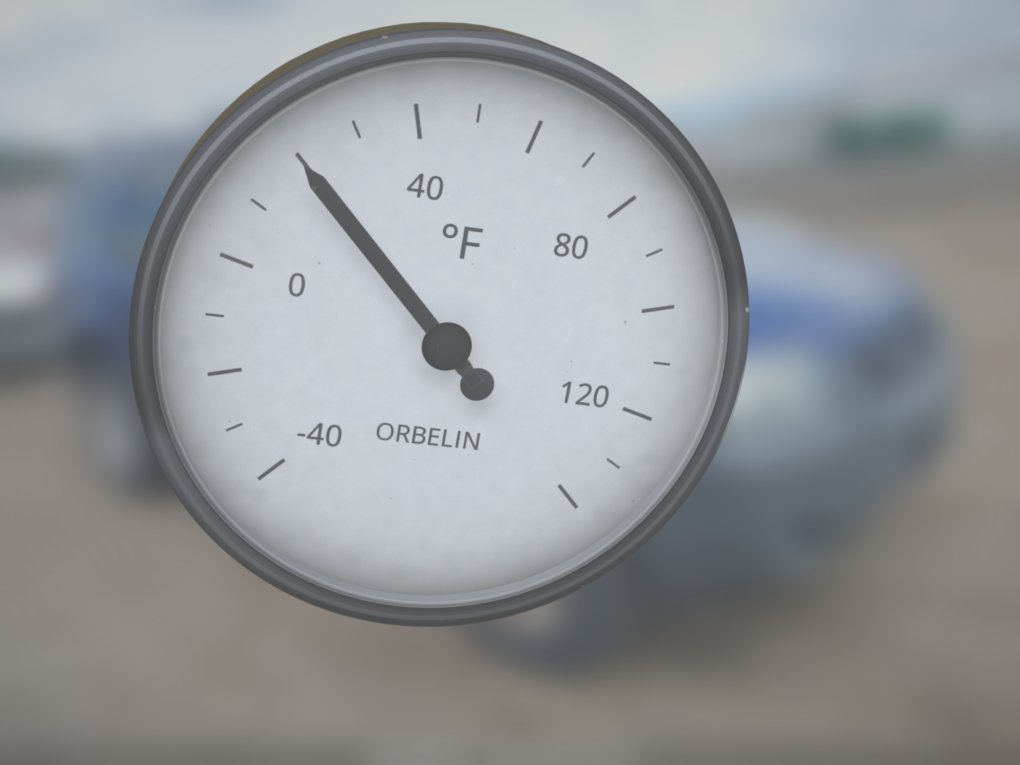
20 °F
